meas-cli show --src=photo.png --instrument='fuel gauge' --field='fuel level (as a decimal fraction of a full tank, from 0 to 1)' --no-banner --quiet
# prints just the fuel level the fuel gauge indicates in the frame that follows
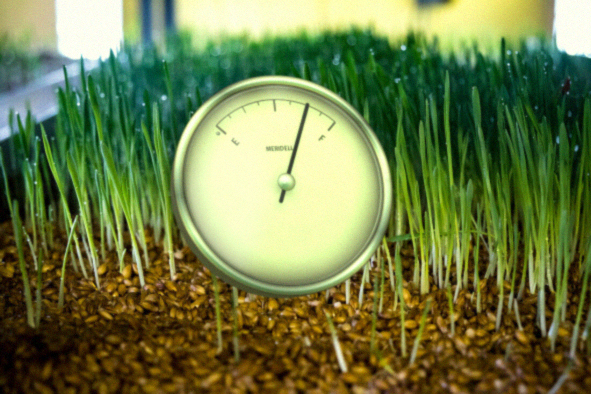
0.75
